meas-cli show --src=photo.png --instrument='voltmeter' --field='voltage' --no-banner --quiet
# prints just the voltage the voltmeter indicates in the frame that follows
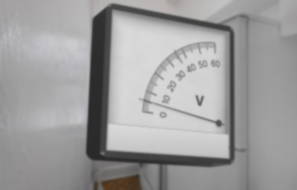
5 V
